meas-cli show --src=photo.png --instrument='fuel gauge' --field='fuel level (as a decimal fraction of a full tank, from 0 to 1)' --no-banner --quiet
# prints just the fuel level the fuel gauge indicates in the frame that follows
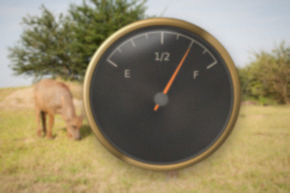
0.75
